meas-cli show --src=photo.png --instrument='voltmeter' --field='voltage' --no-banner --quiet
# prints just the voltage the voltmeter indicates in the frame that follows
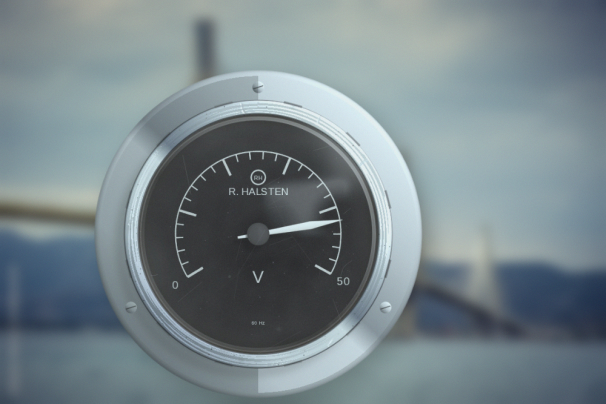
42 V
